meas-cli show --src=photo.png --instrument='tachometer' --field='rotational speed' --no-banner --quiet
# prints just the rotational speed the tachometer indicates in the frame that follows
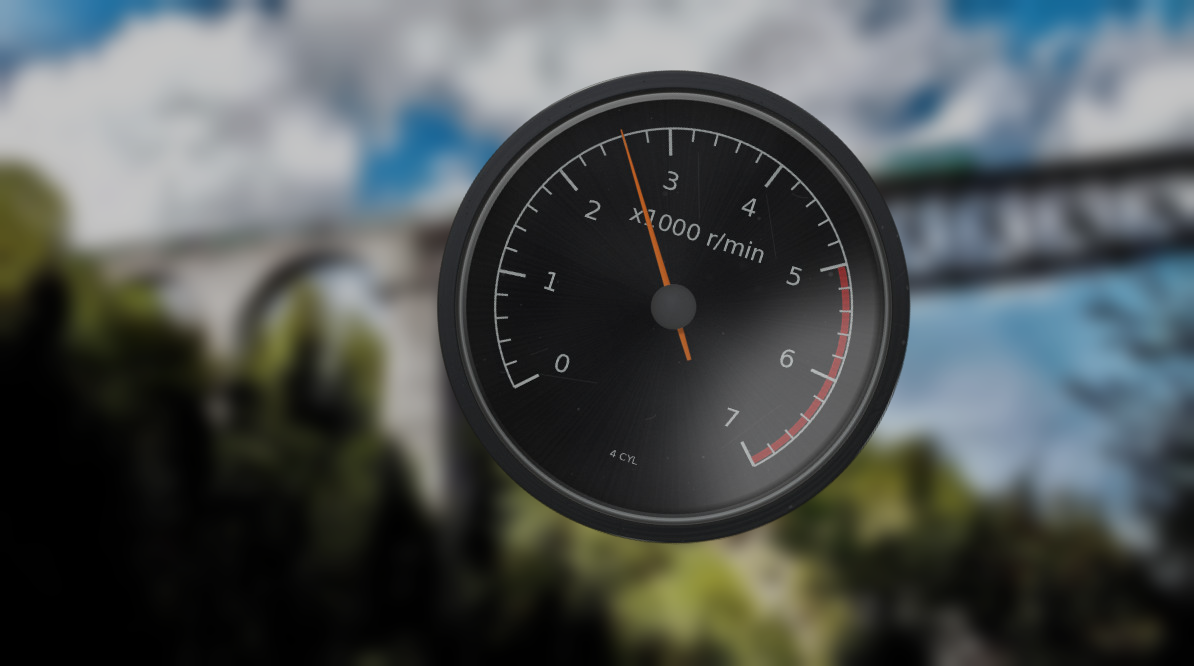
2600 rpm
